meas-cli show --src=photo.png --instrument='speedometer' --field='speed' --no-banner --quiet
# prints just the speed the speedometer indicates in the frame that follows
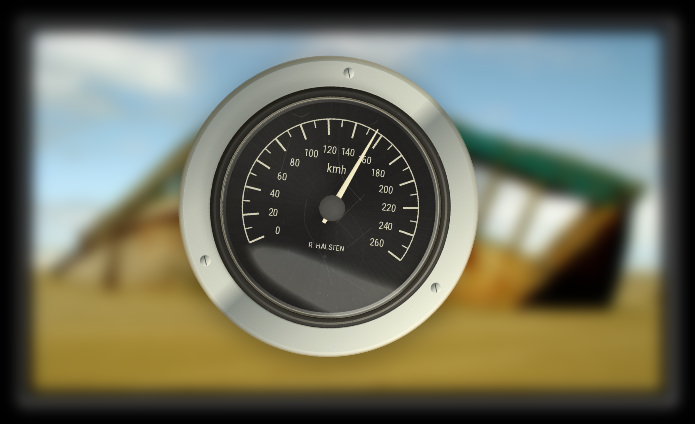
155 km/h
